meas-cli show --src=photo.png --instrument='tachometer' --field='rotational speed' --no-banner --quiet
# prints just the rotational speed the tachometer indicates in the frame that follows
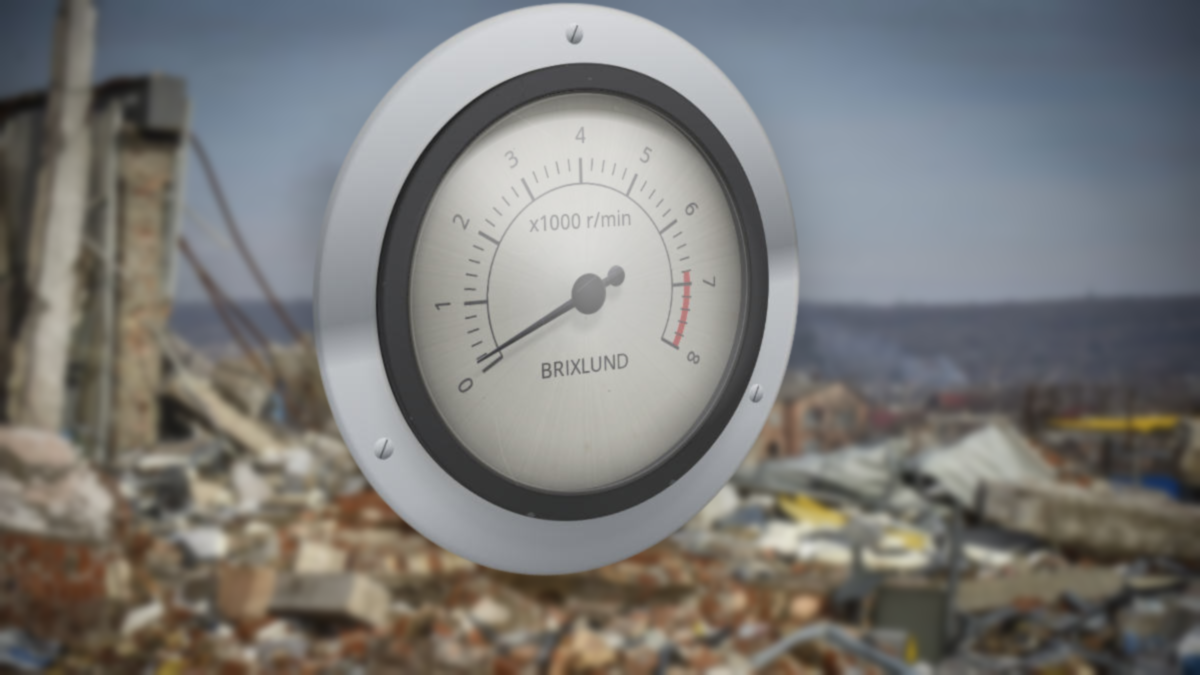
200 rpm
